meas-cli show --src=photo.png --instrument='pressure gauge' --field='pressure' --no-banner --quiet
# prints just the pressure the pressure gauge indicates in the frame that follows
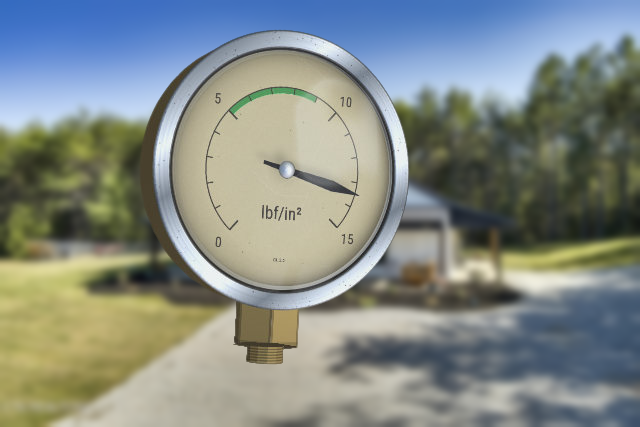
13.5 psi
